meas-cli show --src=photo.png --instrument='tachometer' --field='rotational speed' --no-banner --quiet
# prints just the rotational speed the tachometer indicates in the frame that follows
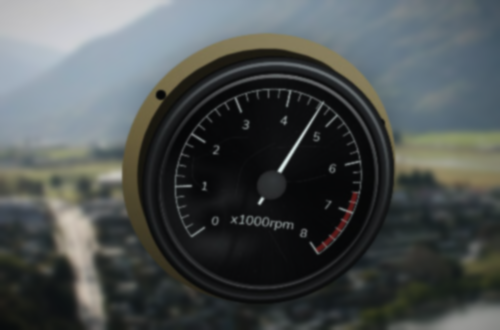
4600 rpm
